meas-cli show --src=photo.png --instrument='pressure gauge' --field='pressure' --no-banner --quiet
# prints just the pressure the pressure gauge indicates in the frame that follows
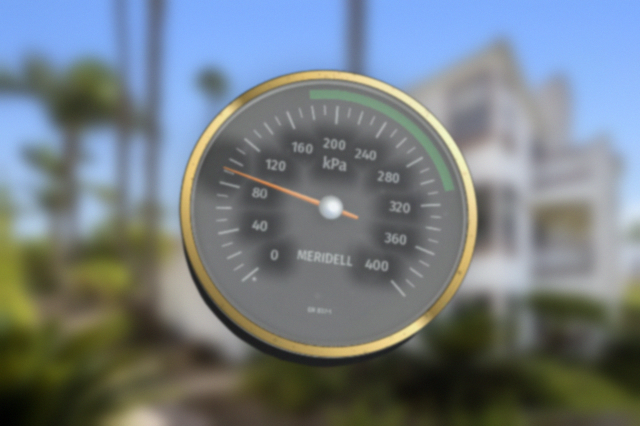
90 kPa
